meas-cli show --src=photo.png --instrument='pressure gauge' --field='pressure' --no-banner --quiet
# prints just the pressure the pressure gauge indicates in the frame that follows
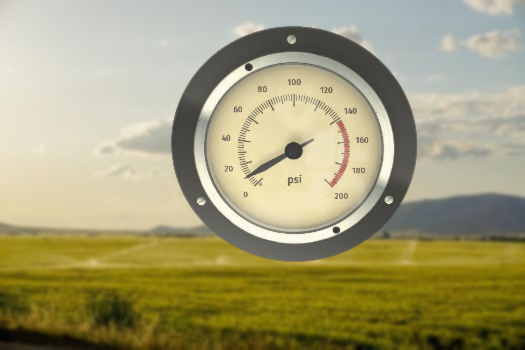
10 psi
